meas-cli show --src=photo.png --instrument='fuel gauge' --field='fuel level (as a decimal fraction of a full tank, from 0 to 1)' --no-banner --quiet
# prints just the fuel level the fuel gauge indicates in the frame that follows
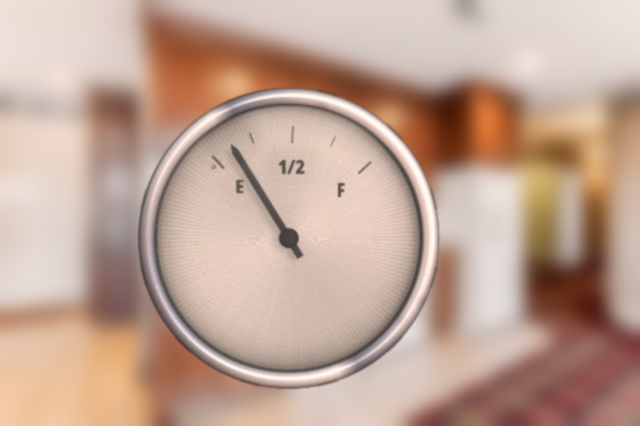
0.125
